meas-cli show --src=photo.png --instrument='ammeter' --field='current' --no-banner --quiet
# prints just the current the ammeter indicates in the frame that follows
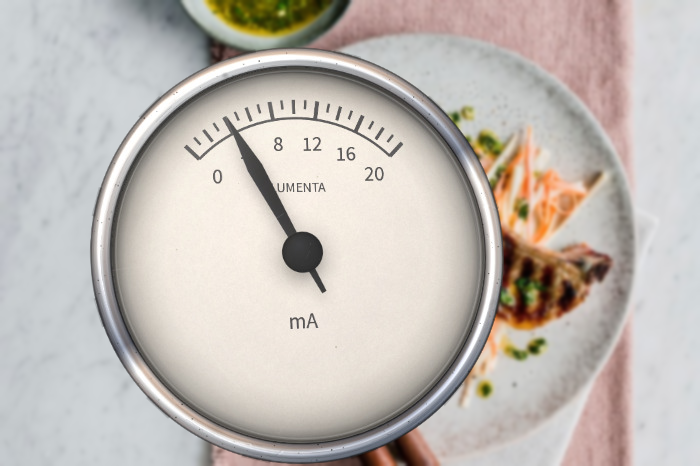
4 mA
